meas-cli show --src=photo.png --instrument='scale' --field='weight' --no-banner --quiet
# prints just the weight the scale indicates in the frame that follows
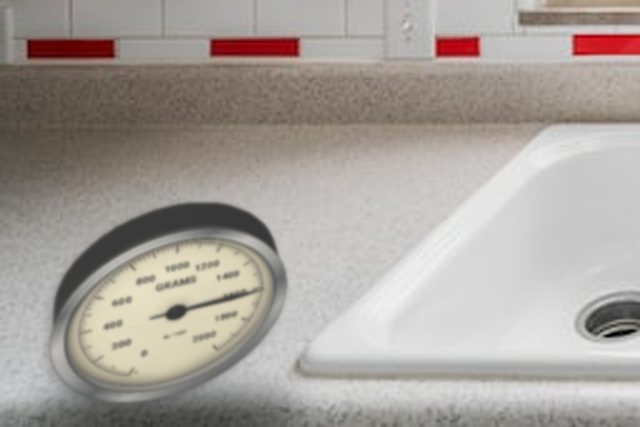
1600 g
